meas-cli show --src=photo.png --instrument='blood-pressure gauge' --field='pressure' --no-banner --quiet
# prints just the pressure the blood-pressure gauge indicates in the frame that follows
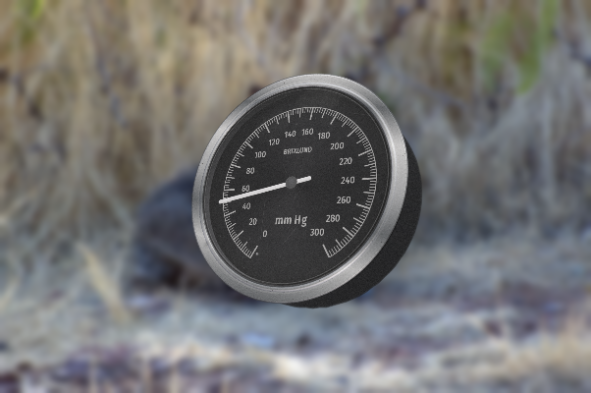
50 mmHg
